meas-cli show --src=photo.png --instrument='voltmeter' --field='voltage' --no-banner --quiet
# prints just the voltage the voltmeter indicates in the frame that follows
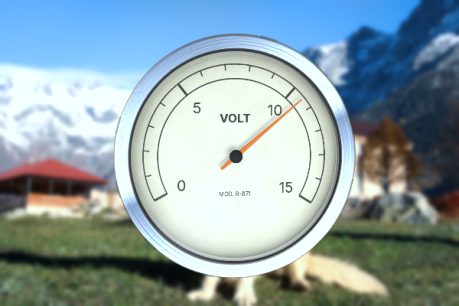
10.5 V
